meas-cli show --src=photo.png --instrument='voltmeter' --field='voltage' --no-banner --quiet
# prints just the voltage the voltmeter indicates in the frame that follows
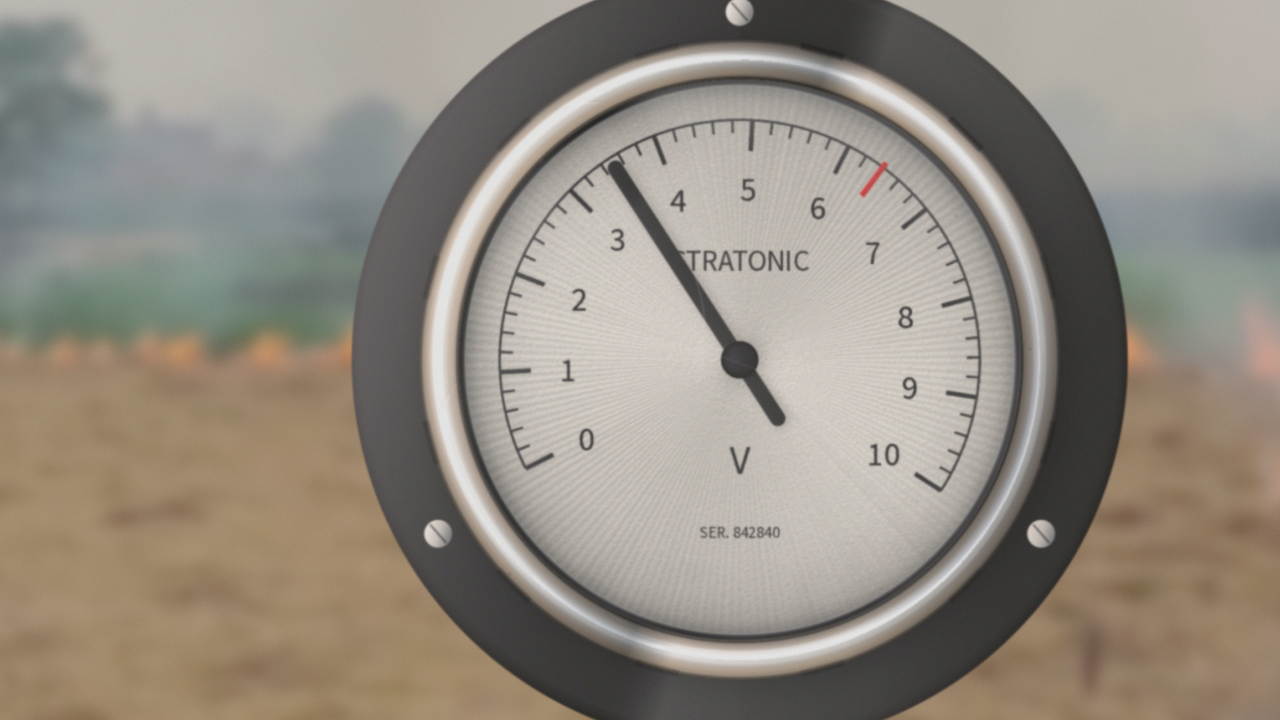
3.5 V
